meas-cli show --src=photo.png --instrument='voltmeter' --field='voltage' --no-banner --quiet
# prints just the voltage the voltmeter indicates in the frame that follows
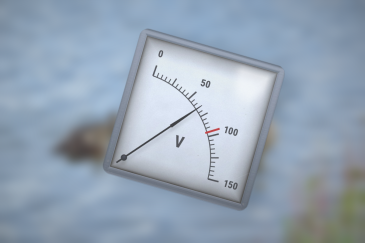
65 V
